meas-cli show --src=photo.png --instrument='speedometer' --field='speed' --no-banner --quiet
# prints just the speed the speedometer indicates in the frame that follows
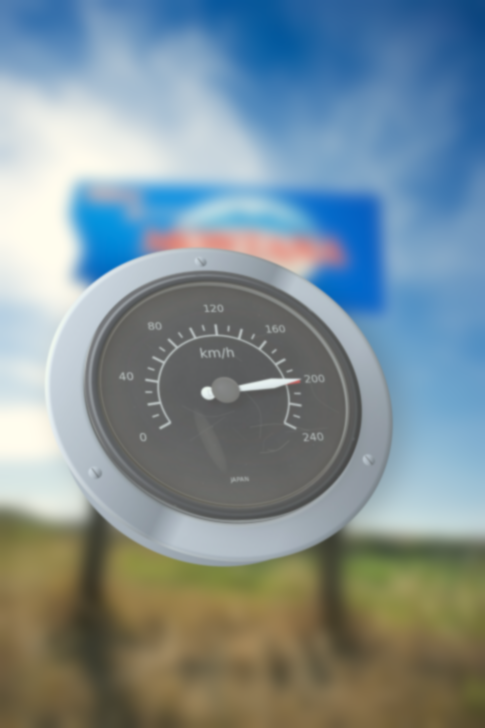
200 km/h
